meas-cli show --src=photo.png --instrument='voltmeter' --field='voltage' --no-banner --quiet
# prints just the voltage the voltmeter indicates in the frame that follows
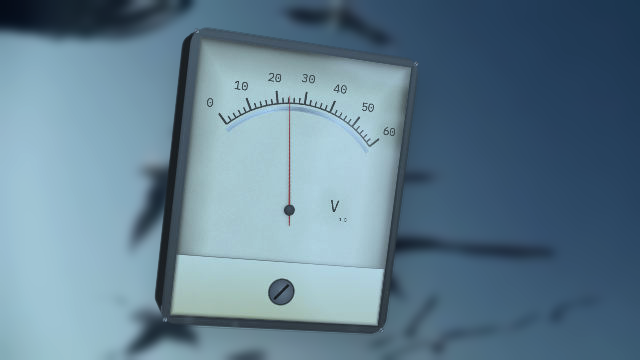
24 V
